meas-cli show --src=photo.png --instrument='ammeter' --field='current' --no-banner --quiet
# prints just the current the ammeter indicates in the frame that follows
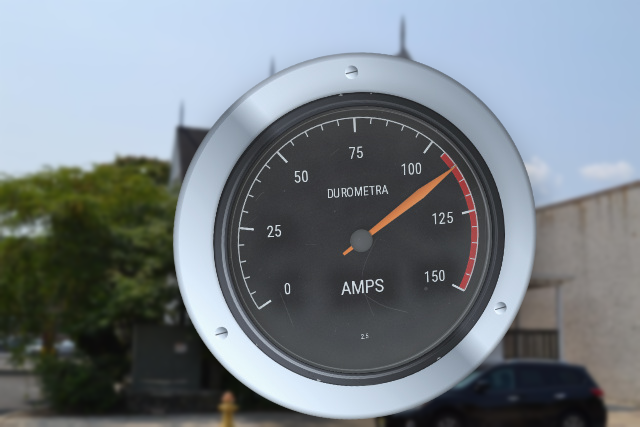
110 A
